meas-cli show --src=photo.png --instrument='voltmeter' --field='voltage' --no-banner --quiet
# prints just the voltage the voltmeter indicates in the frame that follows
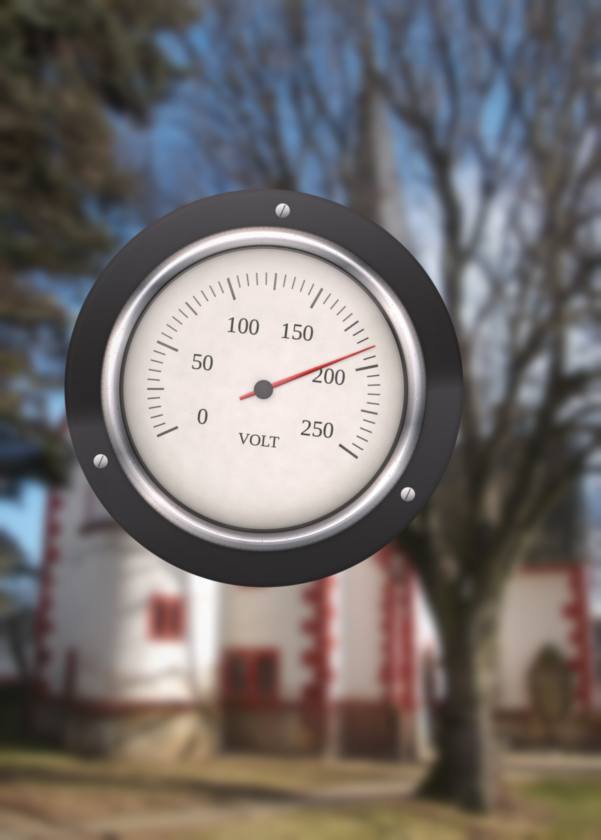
190 V
